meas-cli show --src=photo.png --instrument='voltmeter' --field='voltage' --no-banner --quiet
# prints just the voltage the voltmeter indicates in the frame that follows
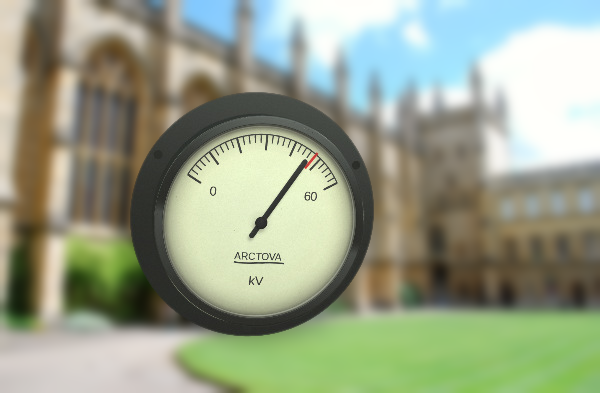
46 kV
